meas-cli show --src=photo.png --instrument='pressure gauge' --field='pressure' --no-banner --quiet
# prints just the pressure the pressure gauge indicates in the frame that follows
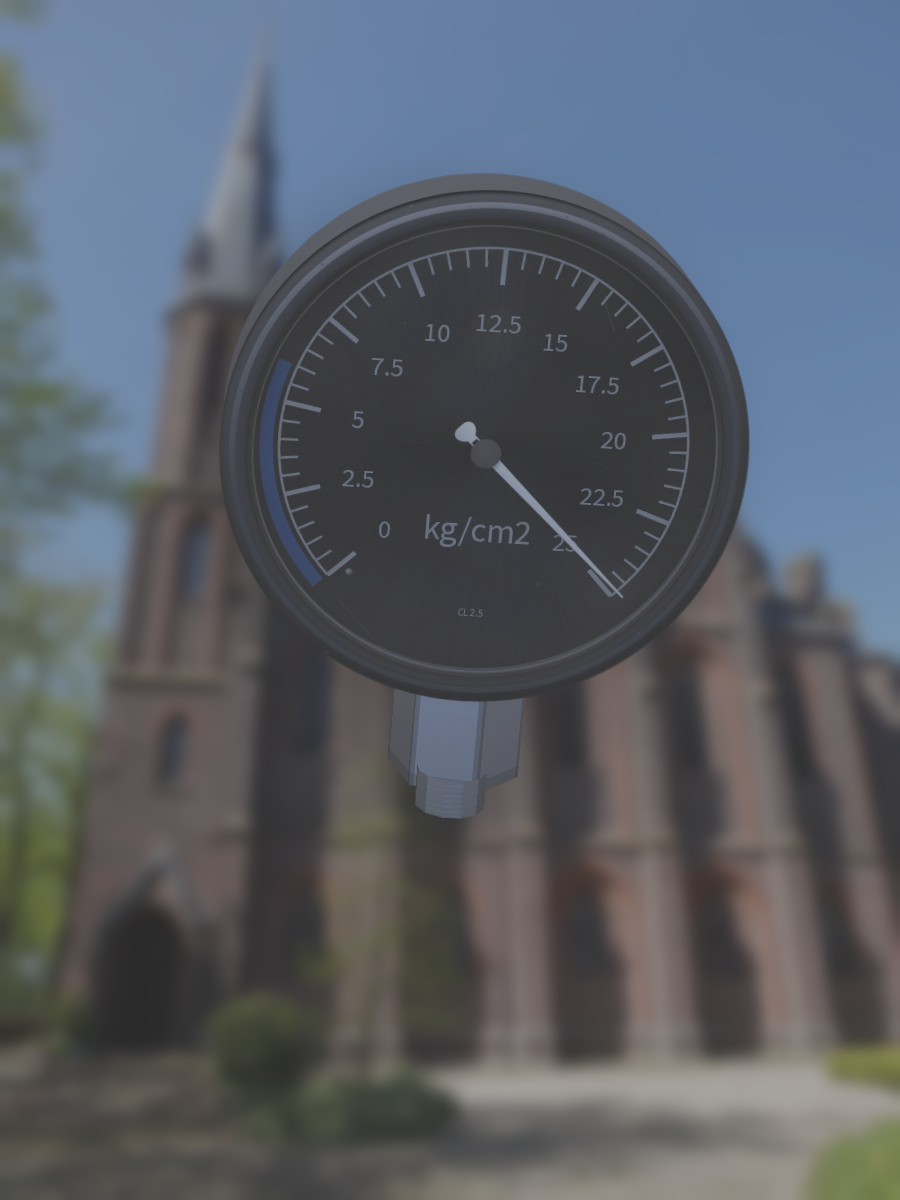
24.75 kg/cm²
